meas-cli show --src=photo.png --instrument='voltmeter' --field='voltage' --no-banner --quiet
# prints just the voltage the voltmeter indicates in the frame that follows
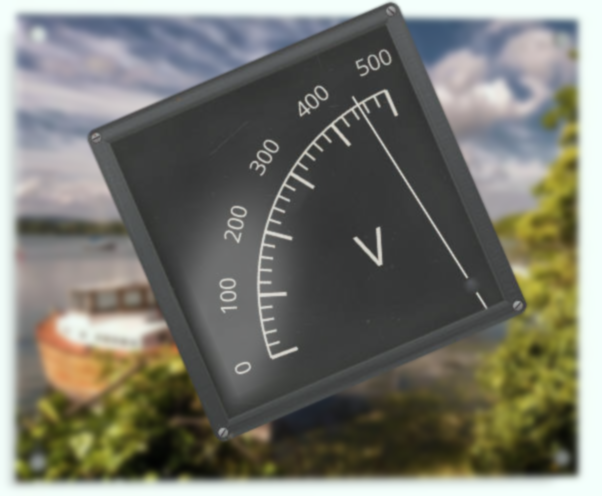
450 V
